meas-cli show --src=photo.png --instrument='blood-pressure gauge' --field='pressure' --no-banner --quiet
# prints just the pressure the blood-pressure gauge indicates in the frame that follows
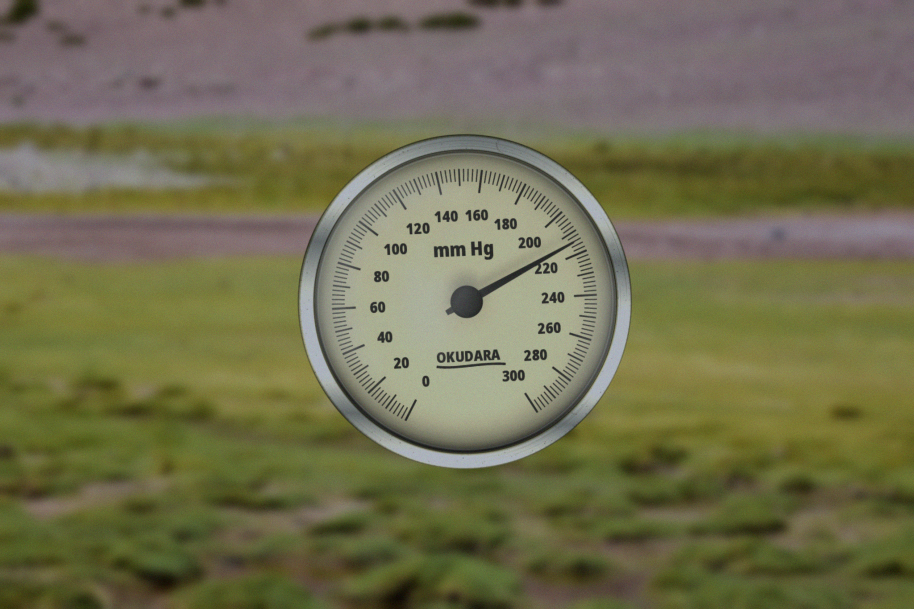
214 mmHg
